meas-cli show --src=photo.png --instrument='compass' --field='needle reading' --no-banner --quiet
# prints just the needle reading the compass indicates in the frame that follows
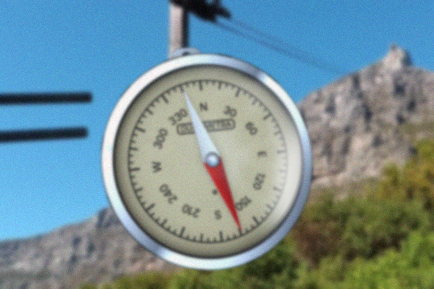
165 °
